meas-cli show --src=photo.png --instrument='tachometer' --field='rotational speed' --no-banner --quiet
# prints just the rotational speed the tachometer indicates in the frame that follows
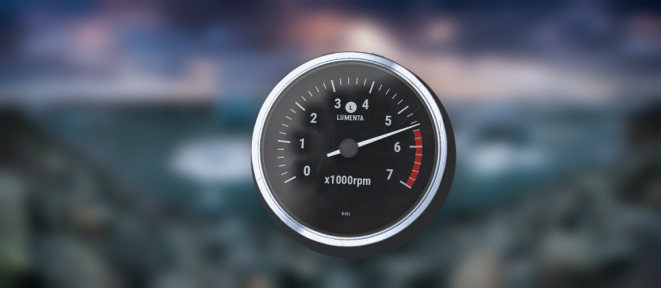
5500 rpm
